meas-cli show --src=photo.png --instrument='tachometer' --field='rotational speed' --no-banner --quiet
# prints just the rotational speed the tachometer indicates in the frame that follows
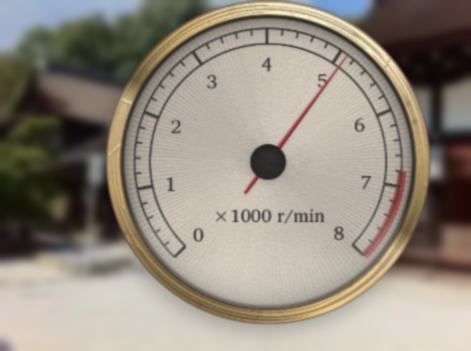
5100 rpm
